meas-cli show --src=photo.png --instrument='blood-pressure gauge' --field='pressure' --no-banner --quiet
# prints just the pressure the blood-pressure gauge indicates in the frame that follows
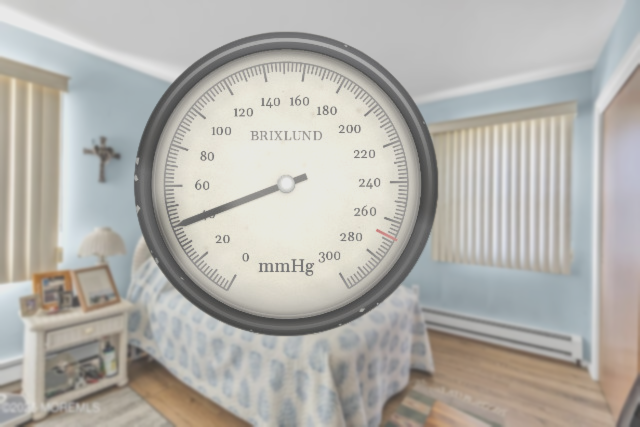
40 mmHg
